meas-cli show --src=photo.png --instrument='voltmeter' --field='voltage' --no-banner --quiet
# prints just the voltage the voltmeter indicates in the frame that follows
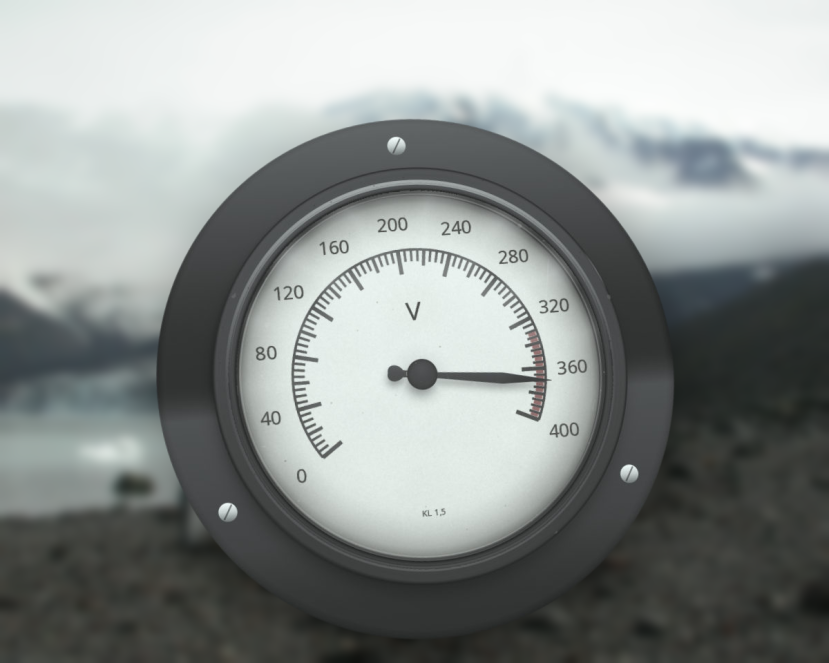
370 V
